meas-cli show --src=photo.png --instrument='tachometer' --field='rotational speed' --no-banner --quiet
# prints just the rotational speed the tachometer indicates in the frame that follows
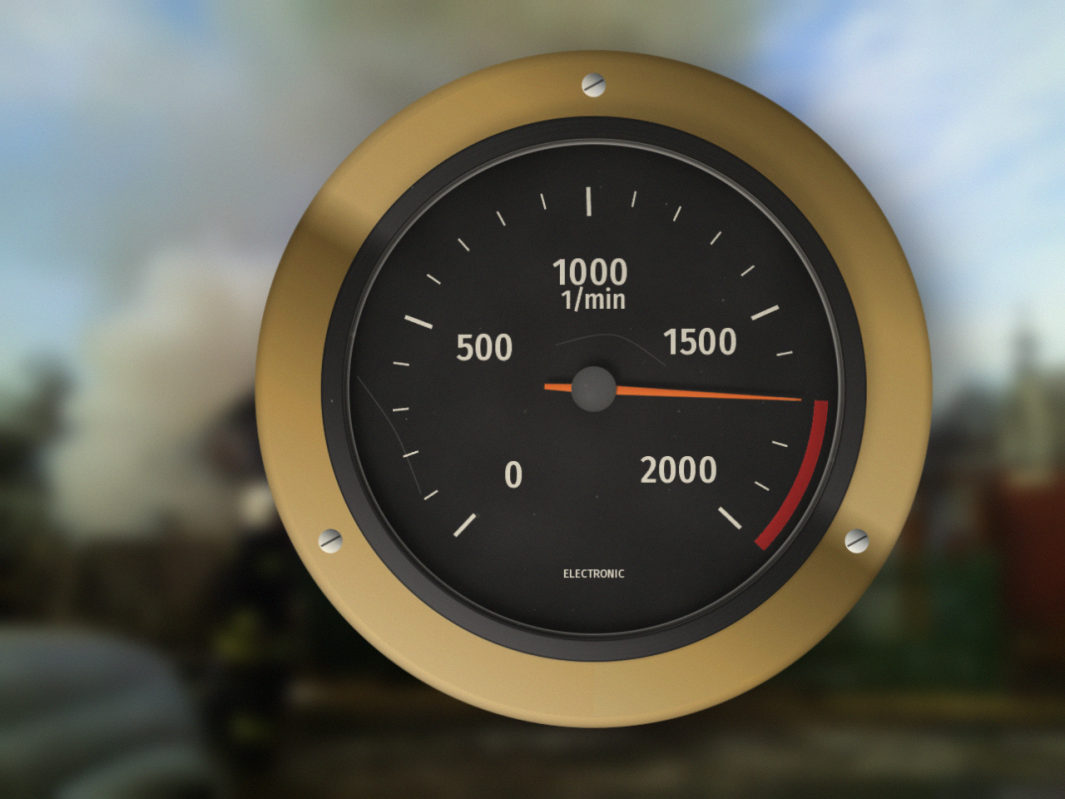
1700 rpm
